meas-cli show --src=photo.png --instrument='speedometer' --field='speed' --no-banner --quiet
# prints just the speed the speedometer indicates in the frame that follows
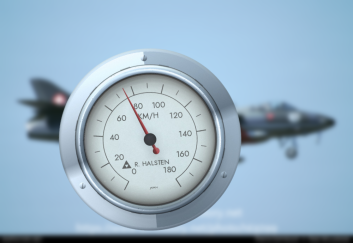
75 km/h
